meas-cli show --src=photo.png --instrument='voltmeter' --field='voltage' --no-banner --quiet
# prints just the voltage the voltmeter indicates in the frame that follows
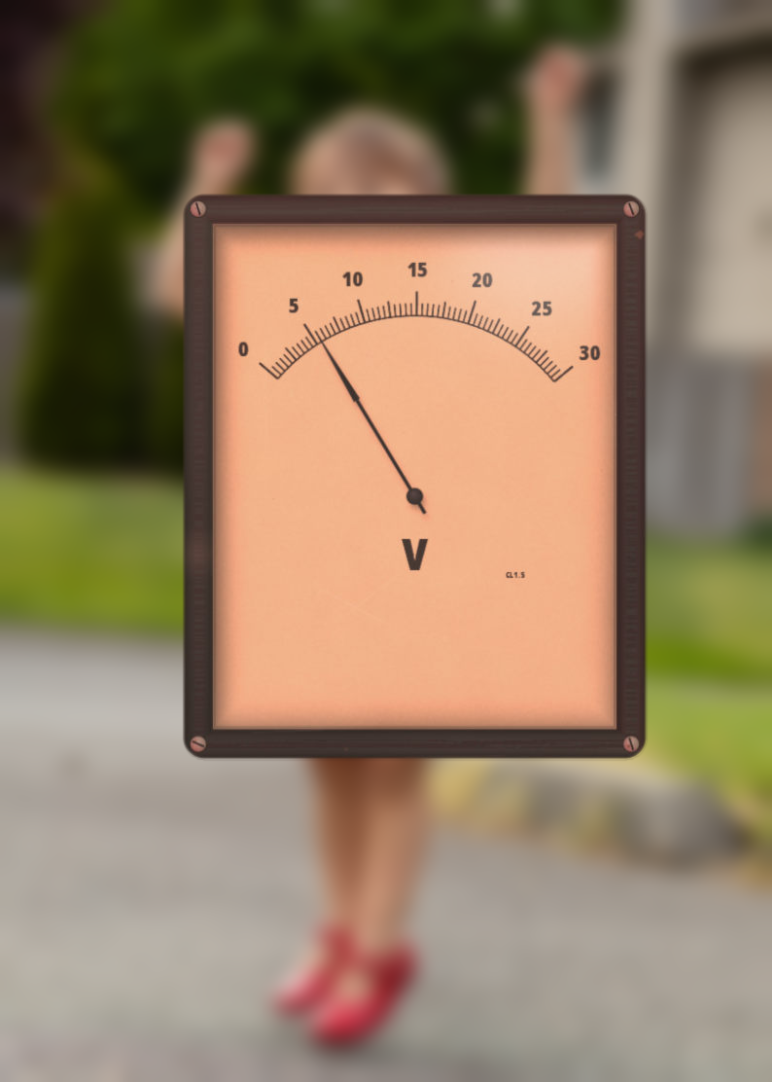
5.5 V
